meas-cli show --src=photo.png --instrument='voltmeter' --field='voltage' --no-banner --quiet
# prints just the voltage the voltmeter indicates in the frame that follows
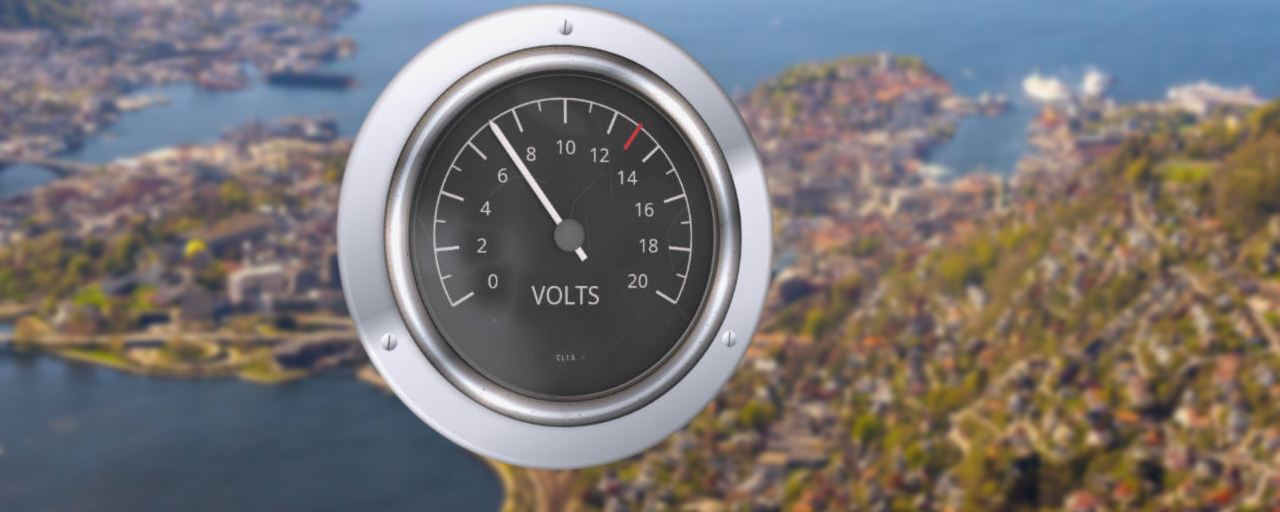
7 V
